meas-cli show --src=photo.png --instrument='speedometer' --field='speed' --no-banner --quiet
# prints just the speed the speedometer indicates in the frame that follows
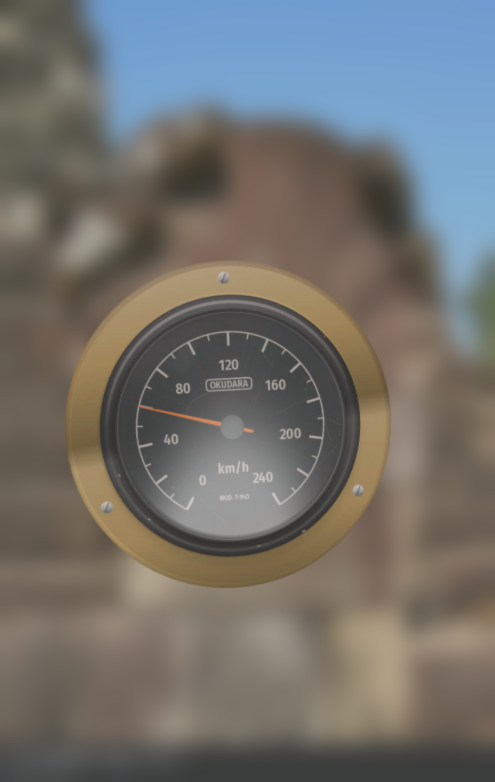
60 km/h
